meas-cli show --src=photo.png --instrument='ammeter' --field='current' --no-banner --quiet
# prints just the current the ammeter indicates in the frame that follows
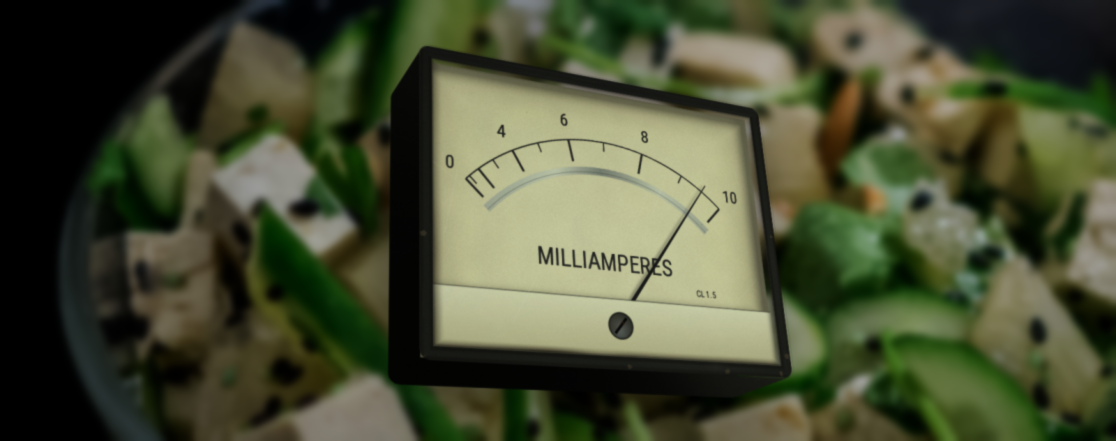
9.5 mA
